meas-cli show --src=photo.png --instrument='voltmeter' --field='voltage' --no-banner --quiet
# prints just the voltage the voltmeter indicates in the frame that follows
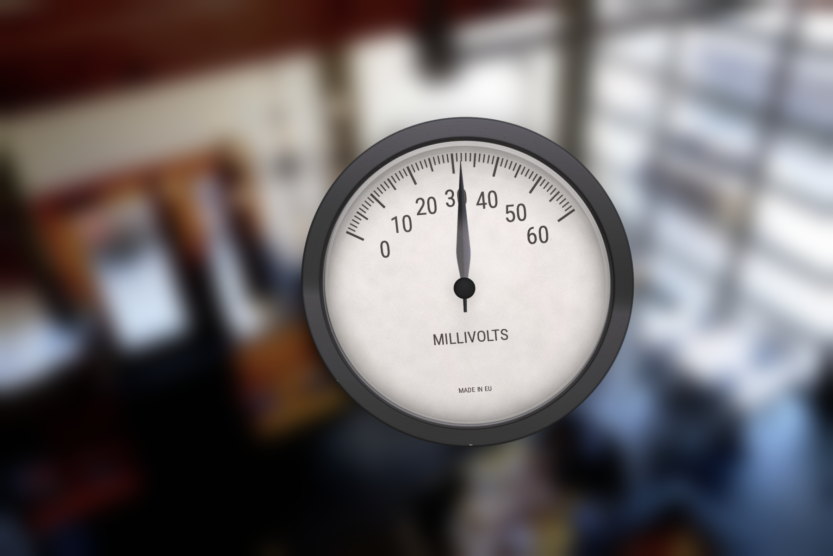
32 mV
